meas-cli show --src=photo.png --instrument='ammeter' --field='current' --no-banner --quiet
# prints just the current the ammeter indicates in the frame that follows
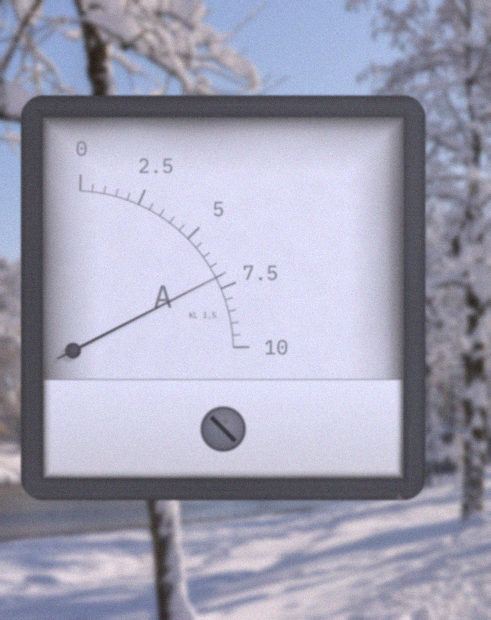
7 A
